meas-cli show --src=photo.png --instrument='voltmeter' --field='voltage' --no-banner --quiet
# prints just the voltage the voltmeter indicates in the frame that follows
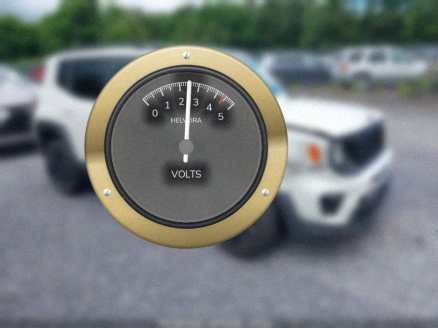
2.5 V
